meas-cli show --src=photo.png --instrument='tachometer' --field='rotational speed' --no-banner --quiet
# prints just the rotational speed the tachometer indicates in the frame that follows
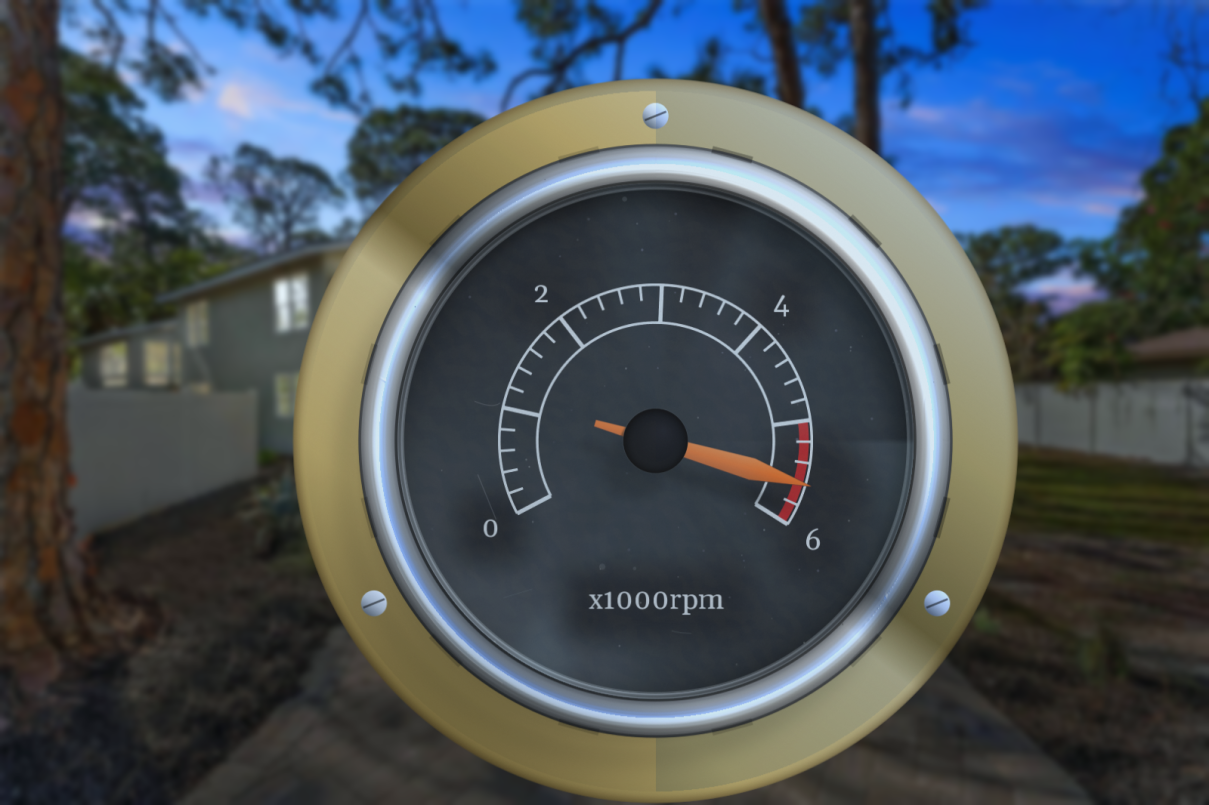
5600 rpm
